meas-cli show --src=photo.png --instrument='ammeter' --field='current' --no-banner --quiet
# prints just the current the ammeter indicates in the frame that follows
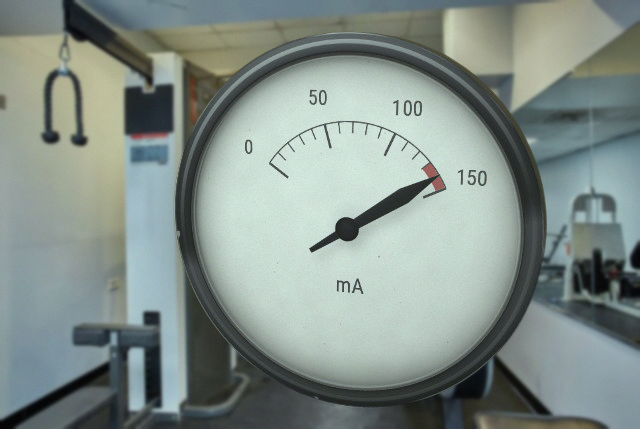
140 mA
